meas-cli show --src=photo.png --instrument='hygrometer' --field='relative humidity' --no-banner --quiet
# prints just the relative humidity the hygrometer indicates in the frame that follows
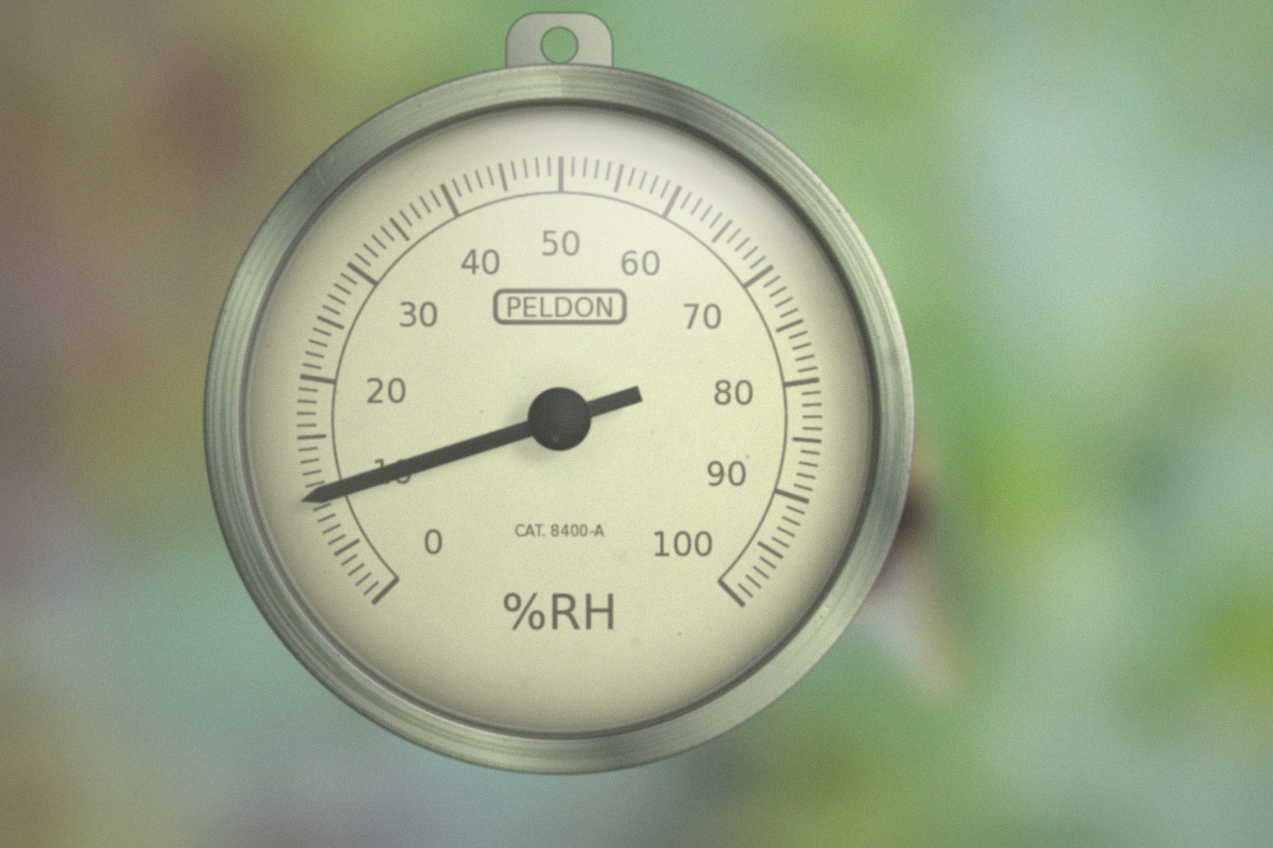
10 %
